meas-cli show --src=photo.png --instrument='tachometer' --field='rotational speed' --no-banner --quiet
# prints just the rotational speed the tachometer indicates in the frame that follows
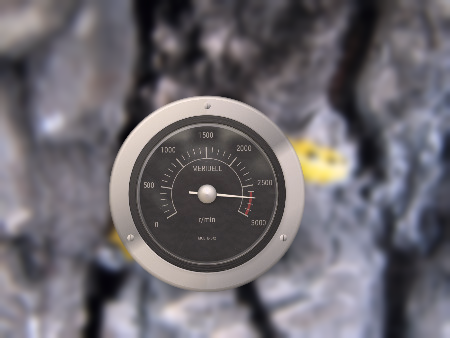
2700 rpm
